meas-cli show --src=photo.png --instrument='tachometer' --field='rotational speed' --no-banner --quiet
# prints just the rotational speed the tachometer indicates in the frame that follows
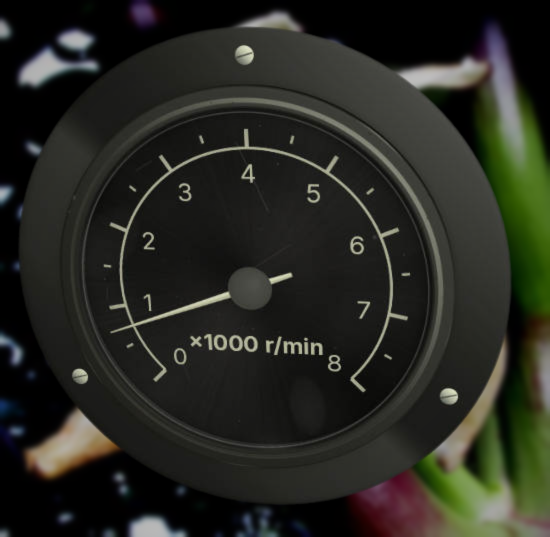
750 rpm
